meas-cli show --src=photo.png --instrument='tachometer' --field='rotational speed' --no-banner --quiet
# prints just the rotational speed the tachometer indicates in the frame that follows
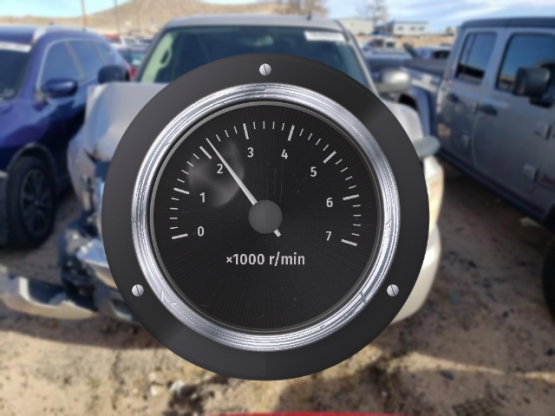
2200 rpm
